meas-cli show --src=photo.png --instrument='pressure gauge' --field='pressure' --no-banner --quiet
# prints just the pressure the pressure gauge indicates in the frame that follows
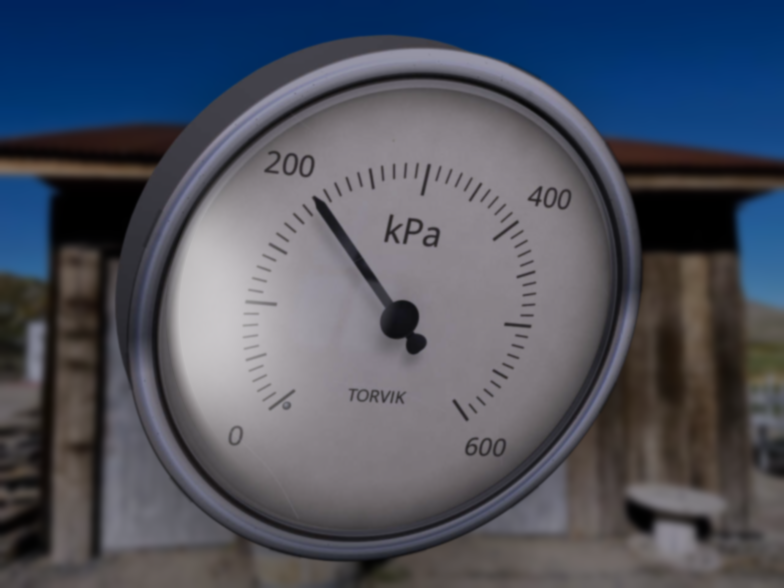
200 kPa
